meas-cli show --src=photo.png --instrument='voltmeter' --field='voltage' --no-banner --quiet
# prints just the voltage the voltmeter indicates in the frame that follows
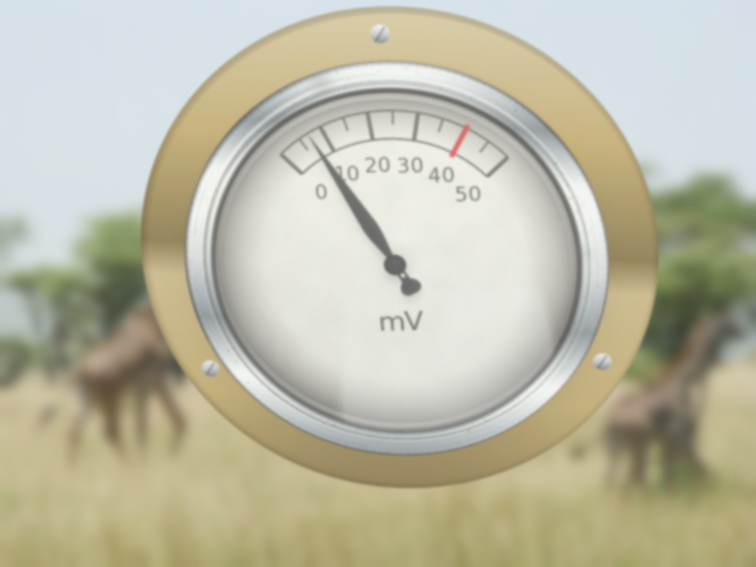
7.5 mV
